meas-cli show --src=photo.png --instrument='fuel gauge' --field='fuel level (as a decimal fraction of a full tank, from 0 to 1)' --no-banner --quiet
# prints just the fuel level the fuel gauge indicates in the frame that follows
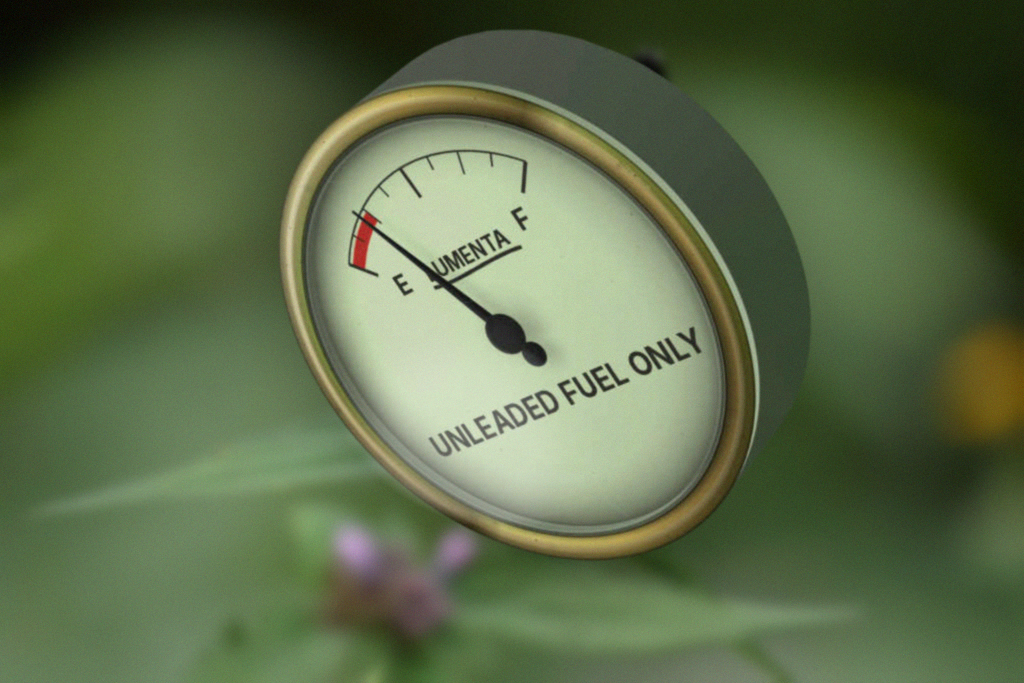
0.25
